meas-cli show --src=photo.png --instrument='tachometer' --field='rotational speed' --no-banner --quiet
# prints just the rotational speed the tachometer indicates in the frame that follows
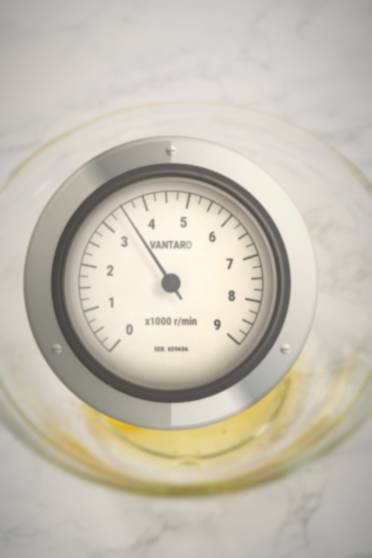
3500 rpm
